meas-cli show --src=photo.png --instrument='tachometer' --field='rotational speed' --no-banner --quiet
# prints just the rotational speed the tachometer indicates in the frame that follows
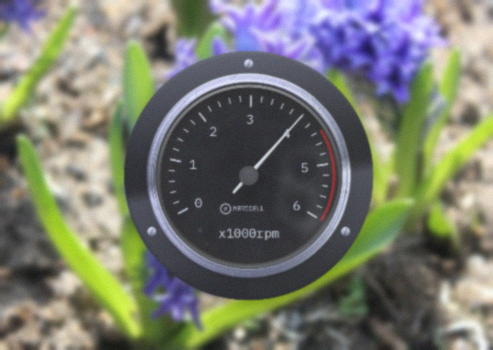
4000 rpm
